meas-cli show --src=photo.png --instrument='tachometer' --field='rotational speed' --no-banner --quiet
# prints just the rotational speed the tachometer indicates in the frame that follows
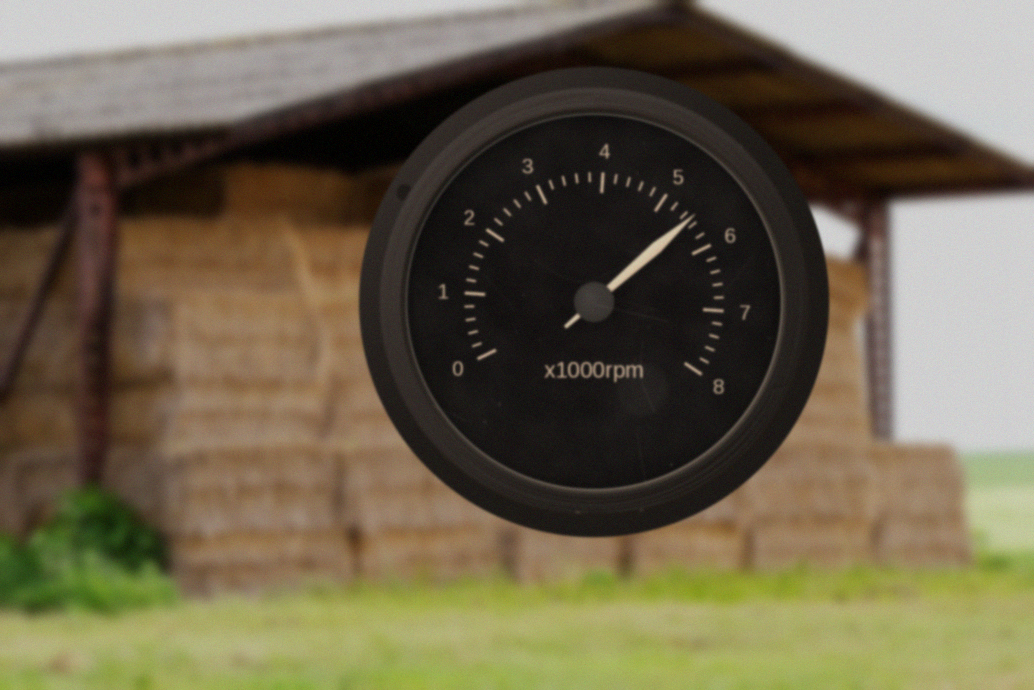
5500 rpm
